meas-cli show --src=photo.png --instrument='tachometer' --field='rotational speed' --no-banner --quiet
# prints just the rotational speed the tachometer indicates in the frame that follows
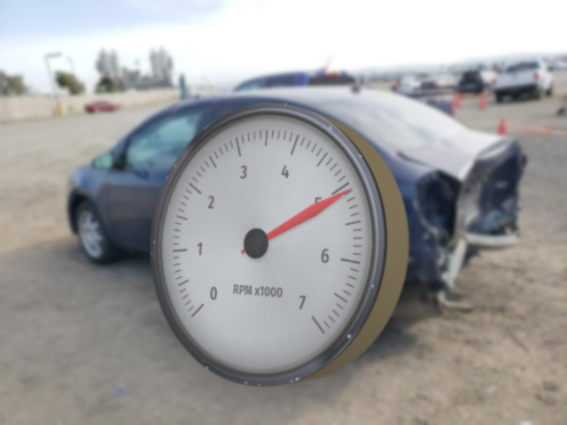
5100 rpm
